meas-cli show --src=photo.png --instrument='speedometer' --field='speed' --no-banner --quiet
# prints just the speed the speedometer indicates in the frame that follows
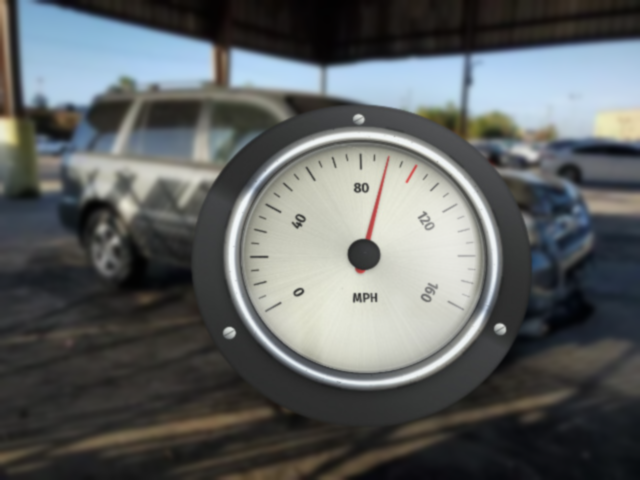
90 mph
